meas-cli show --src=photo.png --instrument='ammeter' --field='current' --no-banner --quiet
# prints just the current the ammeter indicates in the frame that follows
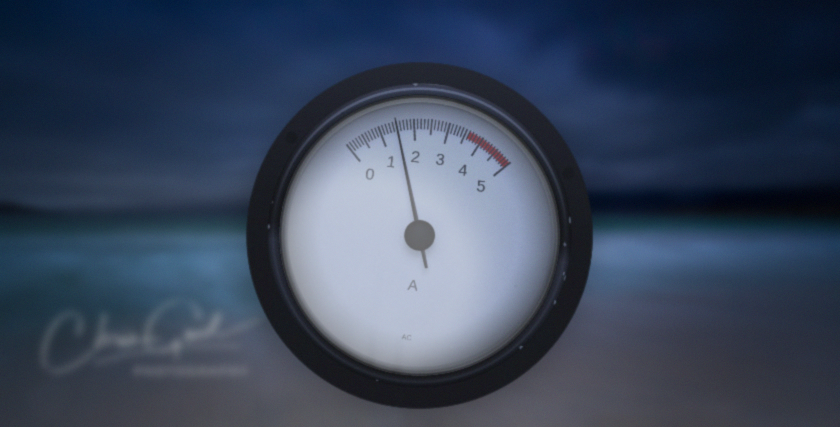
1.5 A
